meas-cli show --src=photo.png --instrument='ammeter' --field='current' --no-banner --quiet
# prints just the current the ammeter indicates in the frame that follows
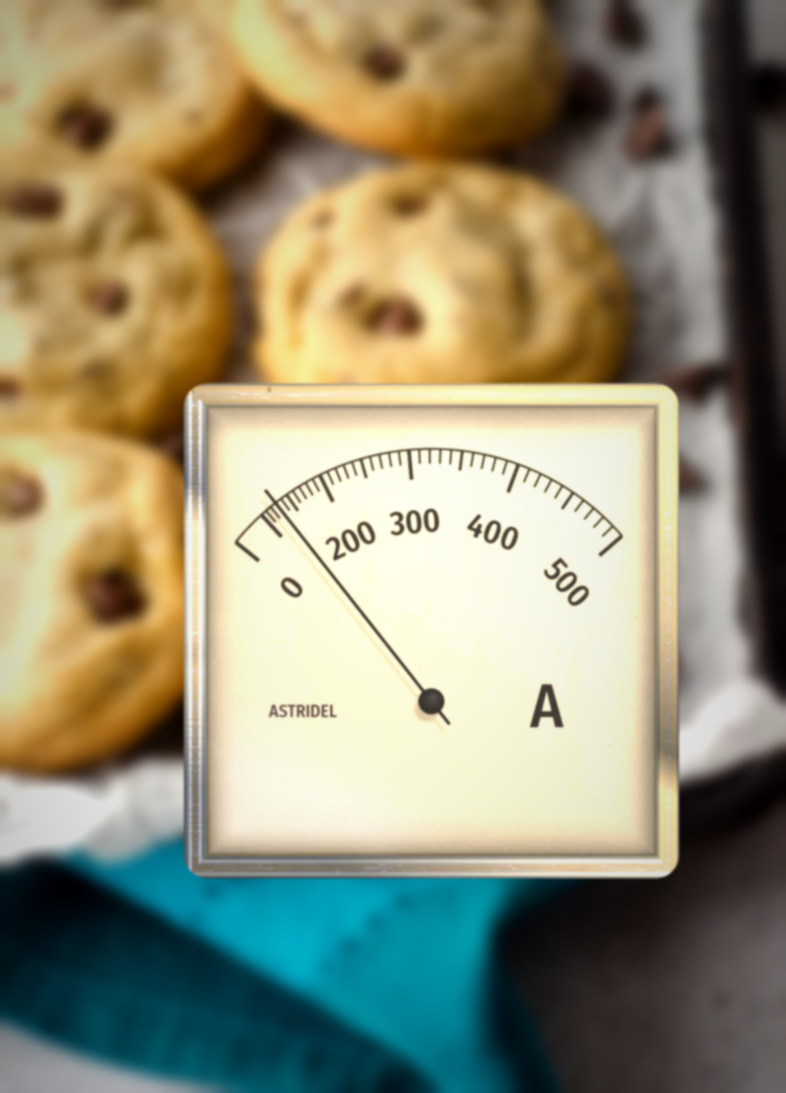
130 A
